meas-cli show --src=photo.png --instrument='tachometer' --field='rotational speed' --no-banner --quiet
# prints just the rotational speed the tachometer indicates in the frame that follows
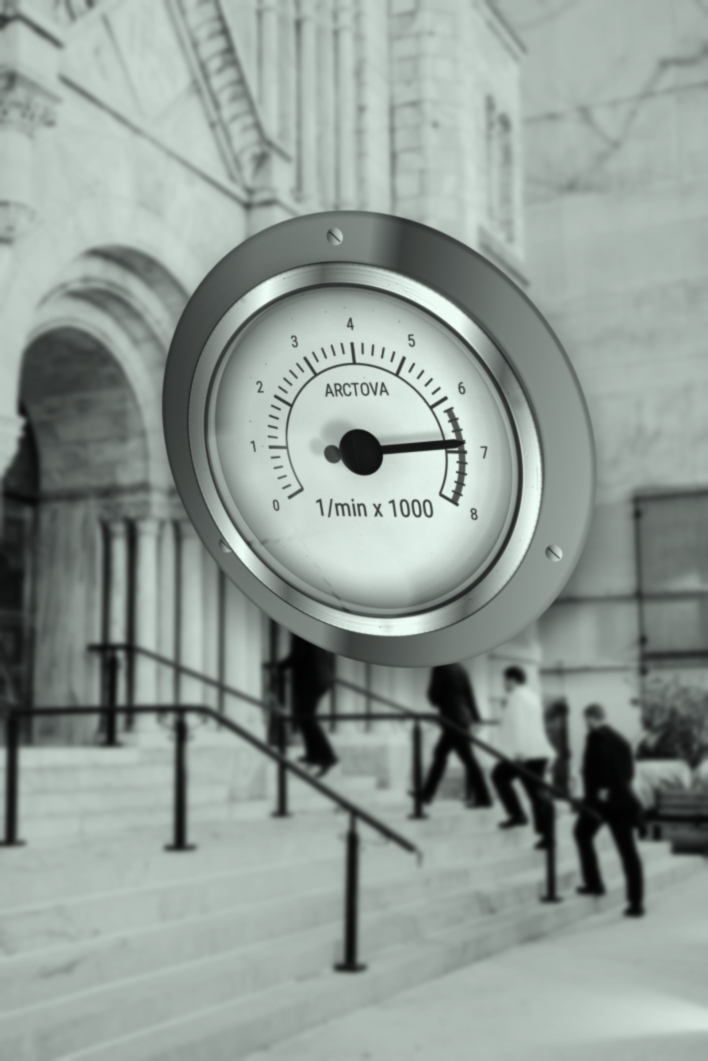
6800 rpm
